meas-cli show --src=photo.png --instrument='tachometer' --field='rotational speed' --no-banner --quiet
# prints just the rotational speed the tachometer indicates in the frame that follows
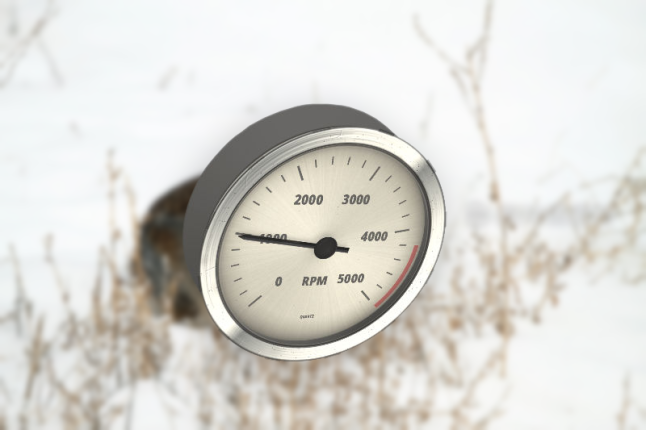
1000 rpm
